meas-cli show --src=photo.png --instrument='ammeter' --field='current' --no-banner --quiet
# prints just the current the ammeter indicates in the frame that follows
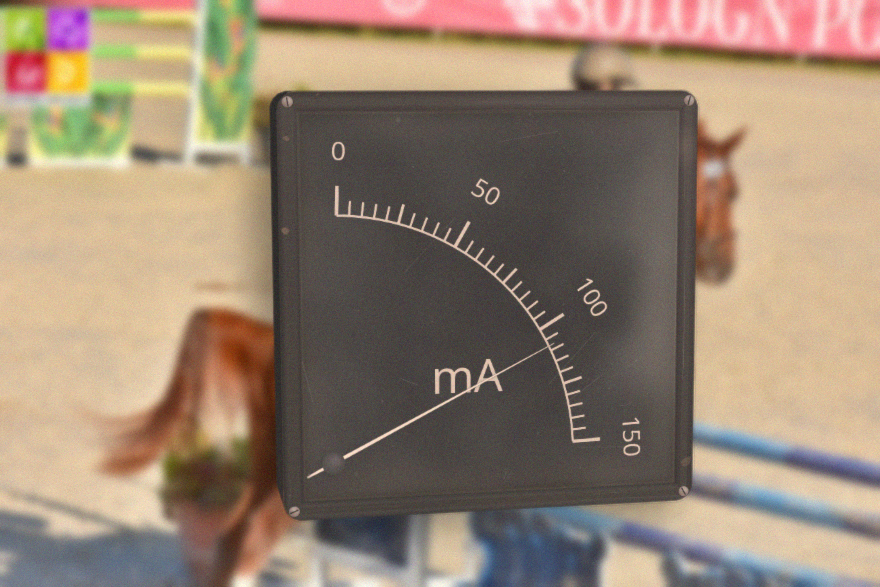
107.5 mA
